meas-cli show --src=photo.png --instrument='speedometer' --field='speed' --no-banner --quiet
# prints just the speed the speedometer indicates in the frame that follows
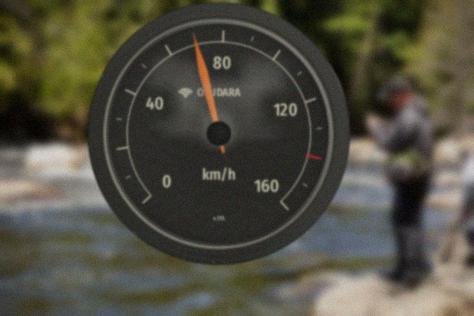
70 km/h
